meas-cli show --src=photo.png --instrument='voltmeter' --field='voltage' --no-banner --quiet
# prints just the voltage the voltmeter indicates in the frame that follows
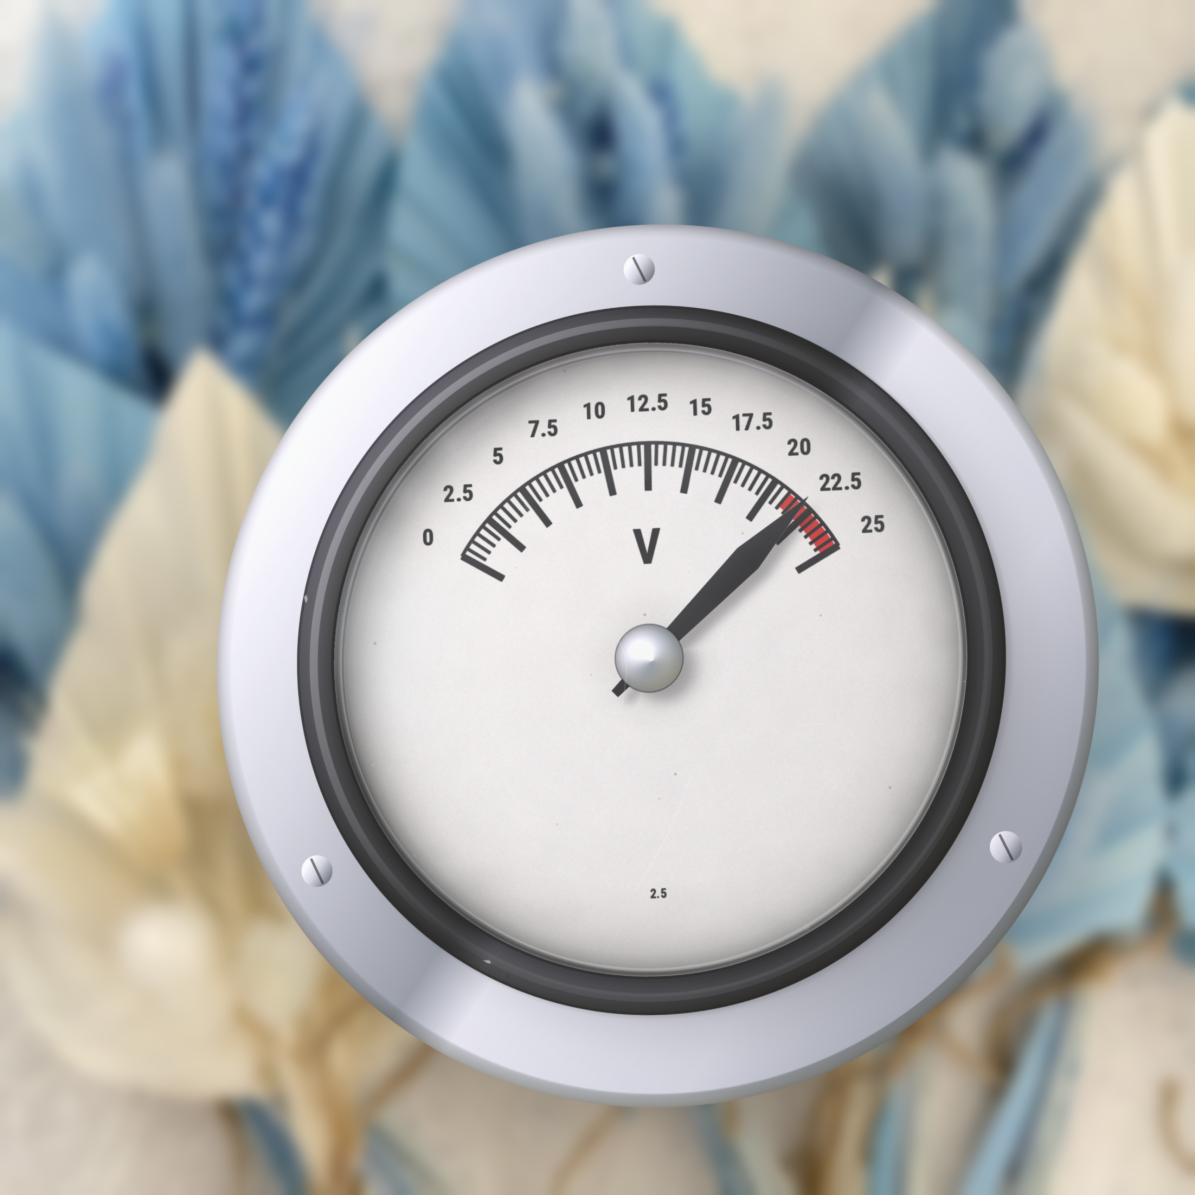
22 V
